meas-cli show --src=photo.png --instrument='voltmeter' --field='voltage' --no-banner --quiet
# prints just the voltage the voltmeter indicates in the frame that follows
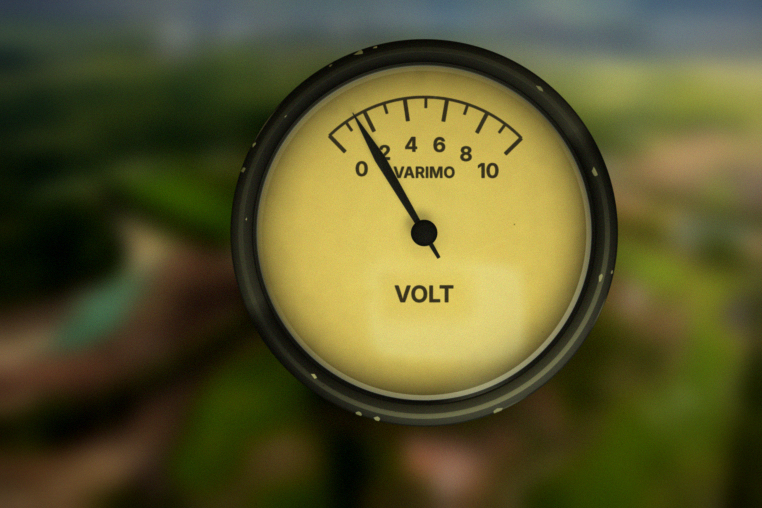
1.5 V
